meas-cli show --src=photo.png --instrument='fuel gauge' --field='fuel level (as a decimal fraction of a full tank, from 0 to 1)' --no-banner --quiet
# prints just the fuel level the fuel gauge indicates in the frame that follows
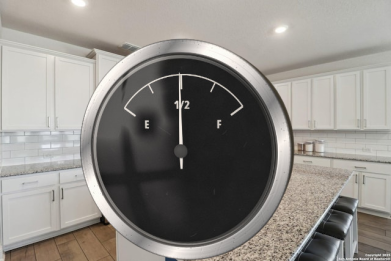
0.5
